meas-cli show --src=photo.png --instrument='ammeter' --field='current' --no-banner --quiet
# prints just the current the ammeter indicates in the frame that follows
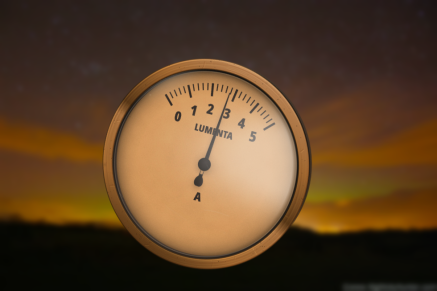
2.8 A
